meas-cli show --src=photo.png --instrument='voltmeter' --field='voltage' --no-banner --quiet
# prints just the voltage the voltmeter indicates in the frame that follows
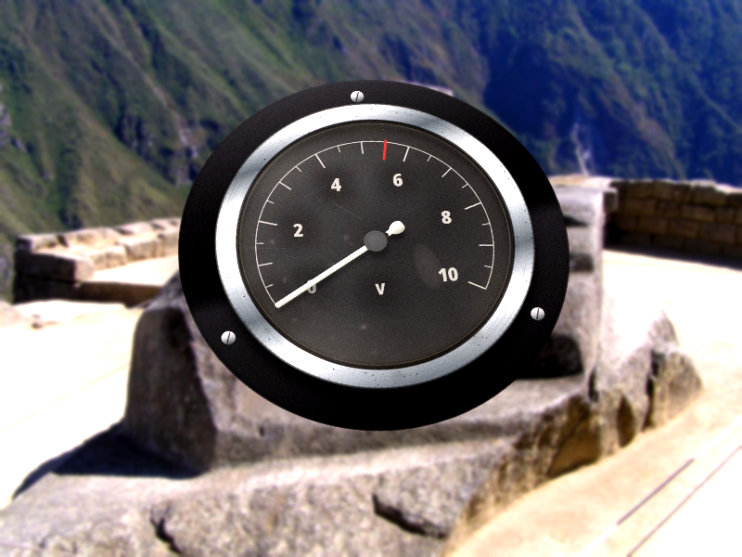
0 V
